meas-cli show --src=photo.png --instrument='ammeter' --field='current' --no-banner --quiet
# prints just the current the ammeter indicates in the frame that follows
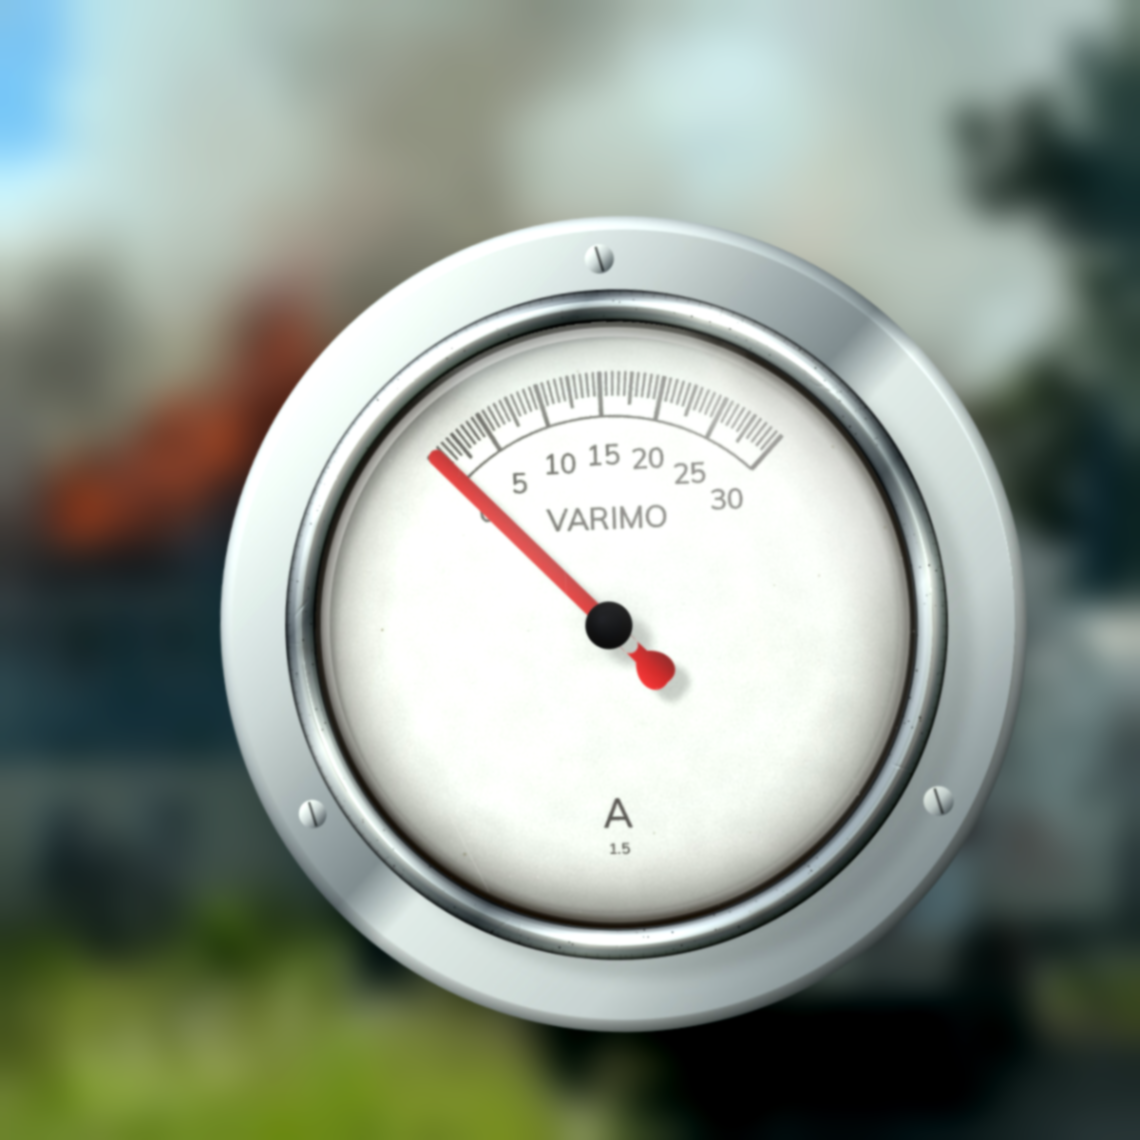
0.5 A
